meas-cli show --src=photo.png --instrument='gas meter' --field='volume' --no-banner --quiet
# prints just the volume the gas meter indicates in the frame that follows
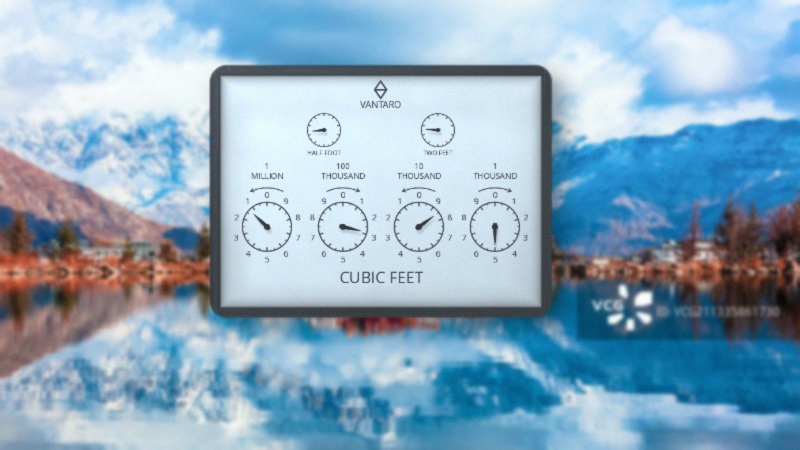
128500 ft³
